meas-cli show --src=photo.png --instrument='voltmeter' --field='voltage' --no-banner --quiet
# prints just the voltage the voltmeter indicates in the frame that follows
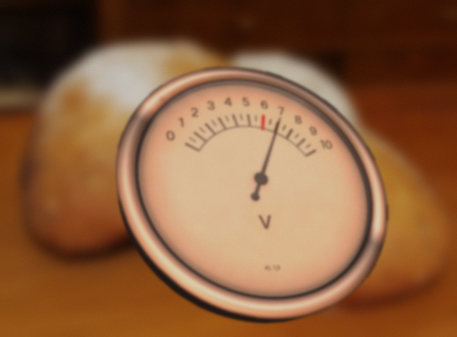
7 V
